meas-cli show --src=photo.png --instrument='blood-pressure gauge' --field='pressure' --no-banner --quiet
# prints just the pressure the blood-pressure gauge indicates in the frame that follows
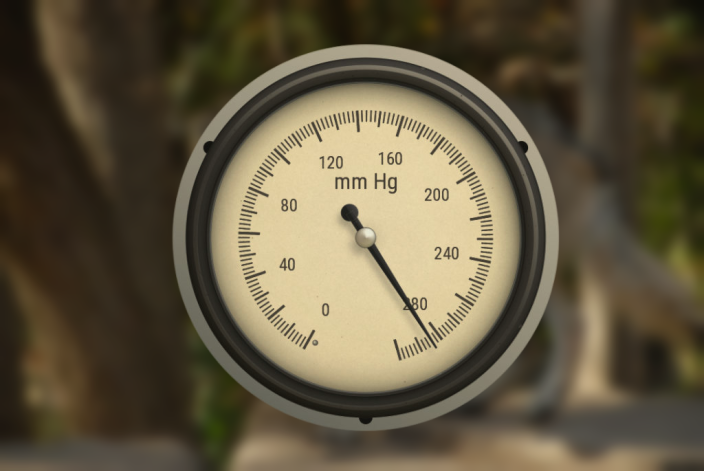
284 mmHg
